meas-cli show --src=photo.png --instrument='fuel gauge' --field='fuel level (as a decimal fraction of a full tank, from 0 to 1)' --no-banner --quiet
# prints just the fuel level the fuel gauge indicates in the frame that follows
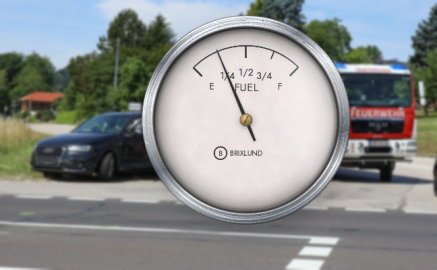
0.25
